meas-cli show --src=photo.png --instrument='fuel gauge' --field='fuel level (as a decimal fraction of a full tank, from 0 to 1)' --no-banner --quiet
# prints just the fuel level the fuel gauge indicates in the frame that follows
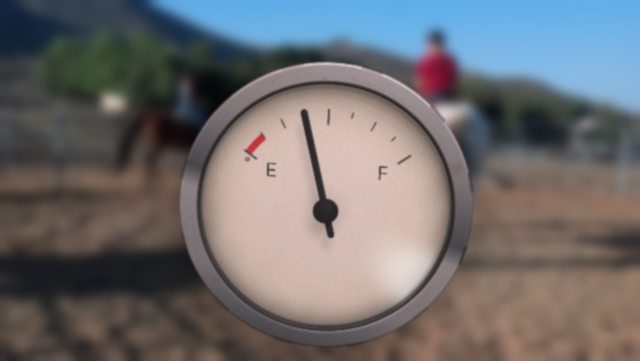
0.375
